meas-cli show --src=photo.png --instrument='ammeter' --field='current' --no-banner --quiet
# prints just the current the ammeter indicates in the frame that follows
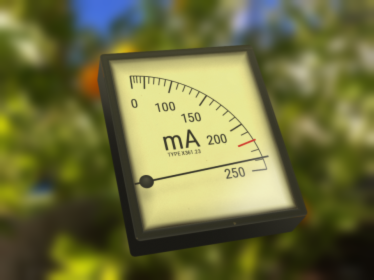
240 mA
